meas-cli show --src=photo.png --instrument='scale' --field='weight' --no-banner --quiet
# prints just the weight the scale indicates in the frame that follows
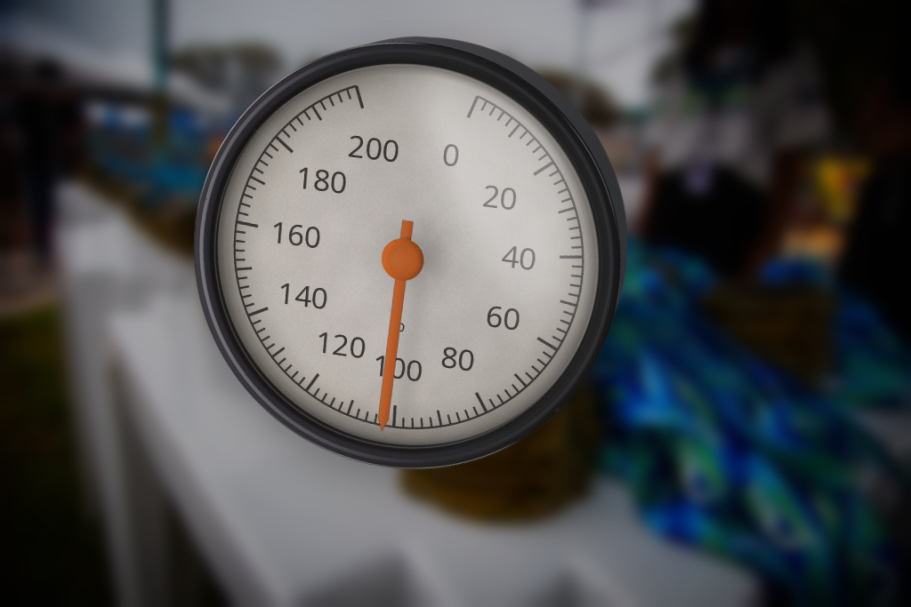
102 lb
